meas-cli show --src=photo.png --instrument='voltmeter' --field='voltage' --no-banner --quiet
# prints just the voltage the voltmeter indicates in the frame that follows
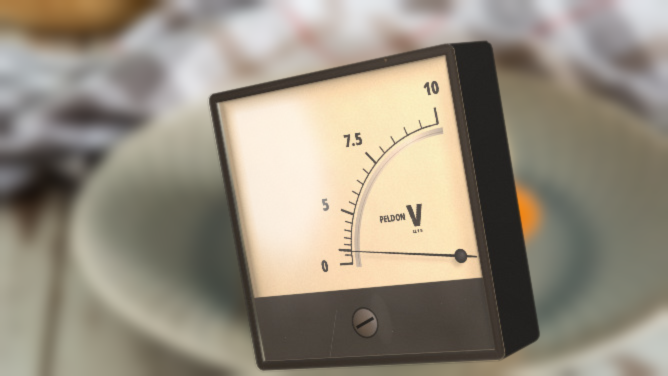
2.5 V
